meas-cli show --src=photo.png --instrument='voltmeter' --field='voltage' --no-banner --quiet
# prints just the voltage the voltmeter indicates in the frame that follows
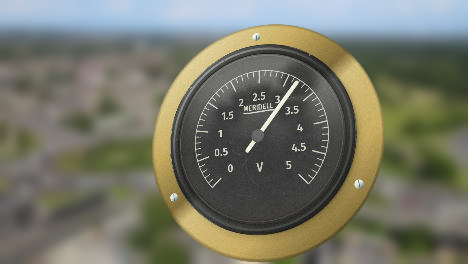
3.2 V
